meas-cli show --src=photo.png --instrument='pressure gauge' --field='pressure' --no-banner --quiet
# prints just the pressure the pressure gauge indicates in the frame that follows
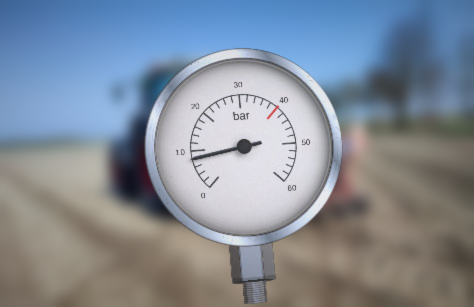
8 bar
